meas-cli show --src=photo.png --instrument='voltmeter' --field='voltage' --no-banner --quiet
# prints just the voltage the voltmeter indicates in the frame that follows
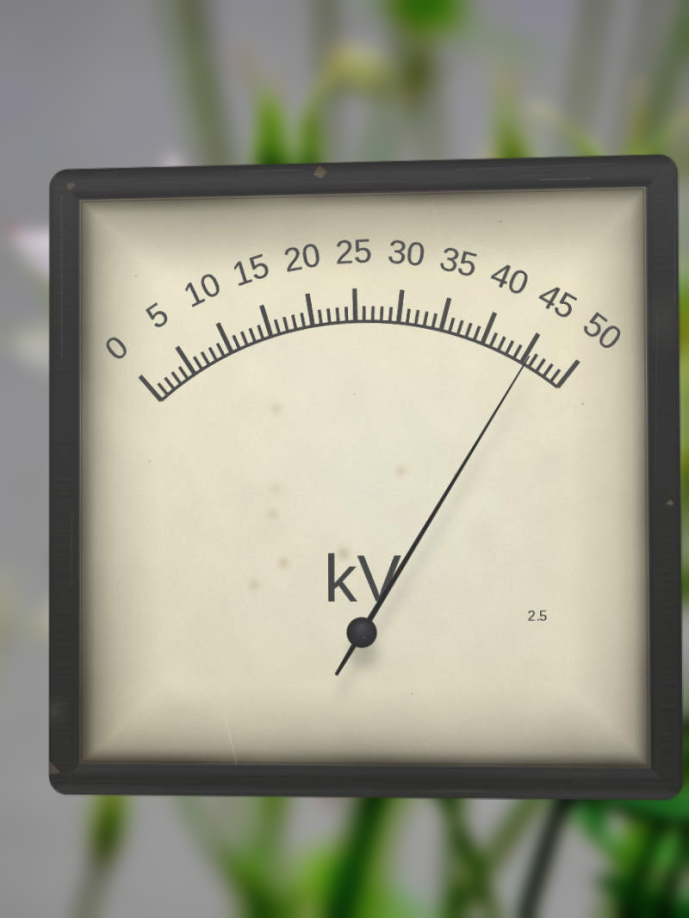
45.5 kV
